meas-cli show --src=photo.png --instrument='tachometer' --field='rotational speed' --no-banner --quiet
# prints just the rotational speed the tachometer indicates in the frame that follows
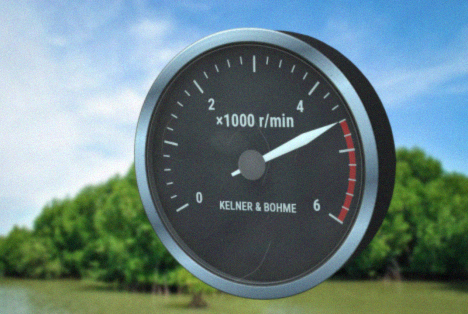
4600 rpm
